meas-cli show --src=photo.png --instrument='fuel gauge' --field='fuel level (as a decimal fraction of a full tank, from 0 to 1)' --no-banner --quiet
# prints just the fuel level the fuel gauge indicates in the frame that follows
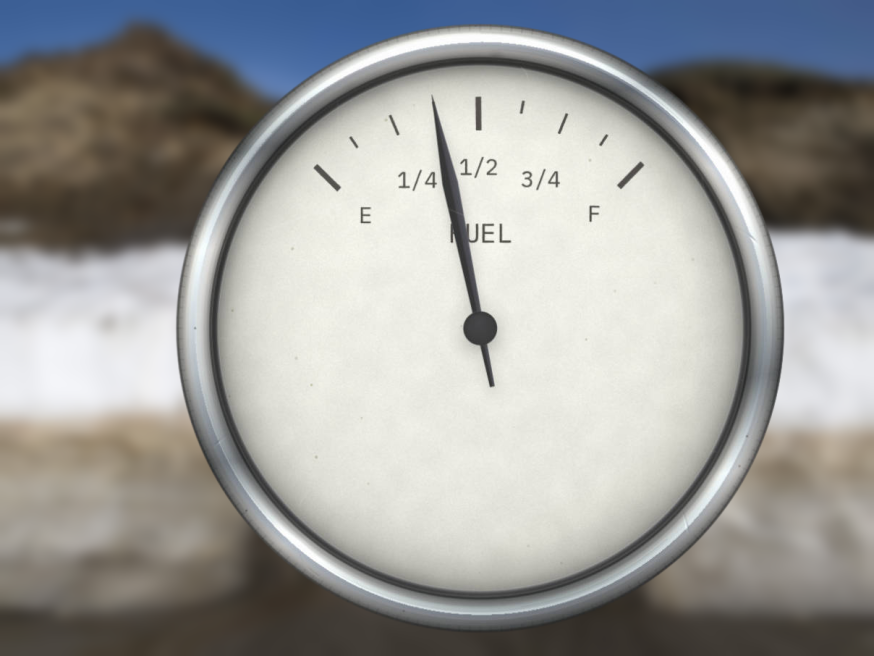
0.375
